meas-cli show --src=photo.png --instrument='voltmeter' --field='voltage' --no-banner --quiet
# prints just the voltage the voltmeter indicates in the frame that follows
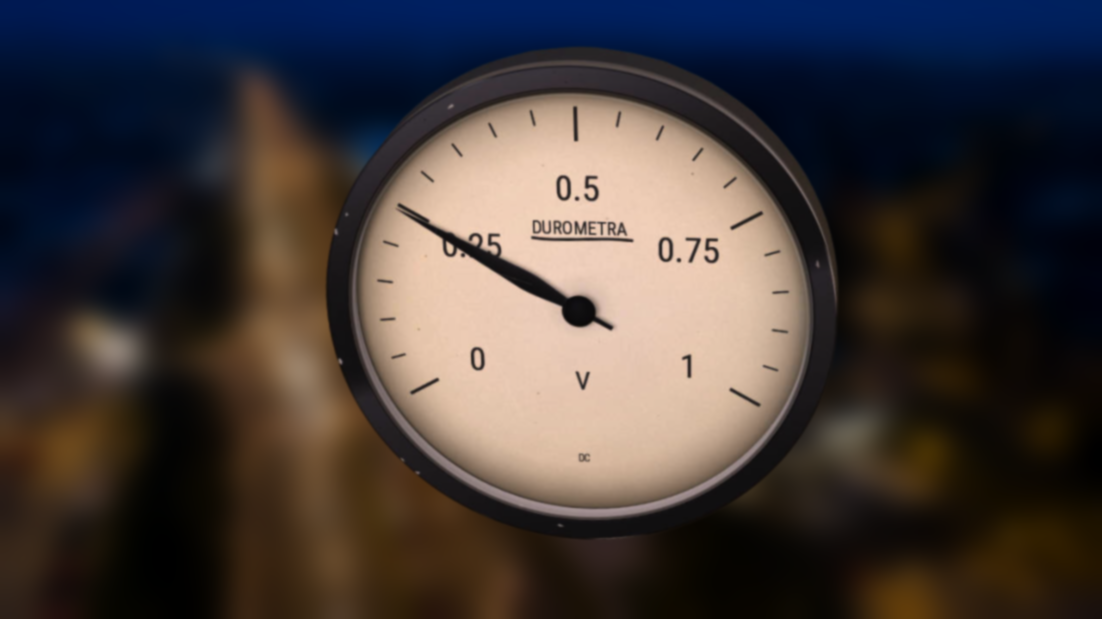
0.25 V
